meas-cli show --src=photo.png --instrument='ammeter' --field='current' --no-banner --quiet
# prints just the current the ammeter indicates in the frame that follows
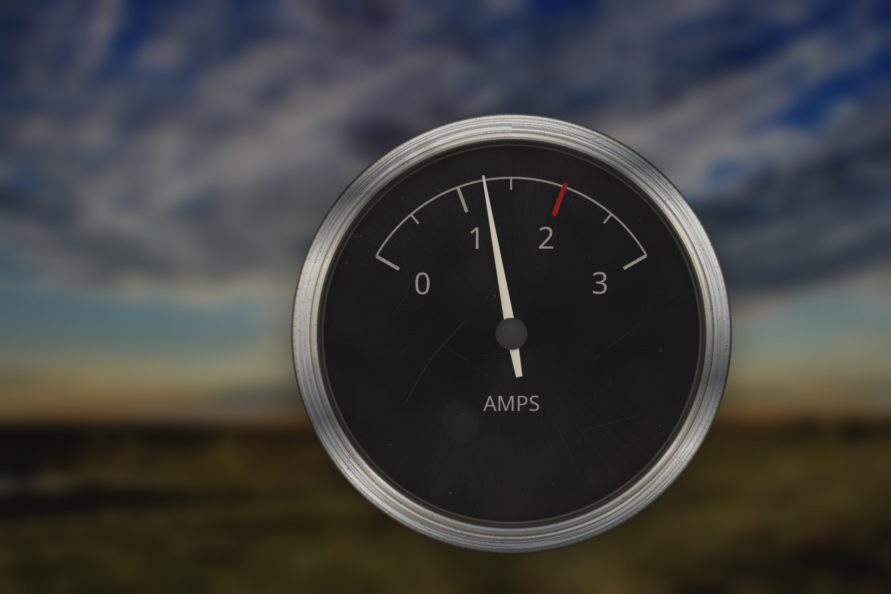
1.25 A
